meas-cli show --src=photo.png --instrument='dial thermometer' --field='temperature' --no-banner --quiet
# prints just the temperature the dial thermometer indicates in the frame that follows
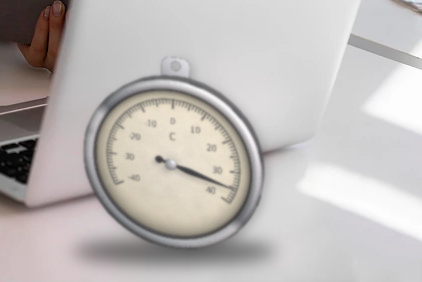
35 °C
